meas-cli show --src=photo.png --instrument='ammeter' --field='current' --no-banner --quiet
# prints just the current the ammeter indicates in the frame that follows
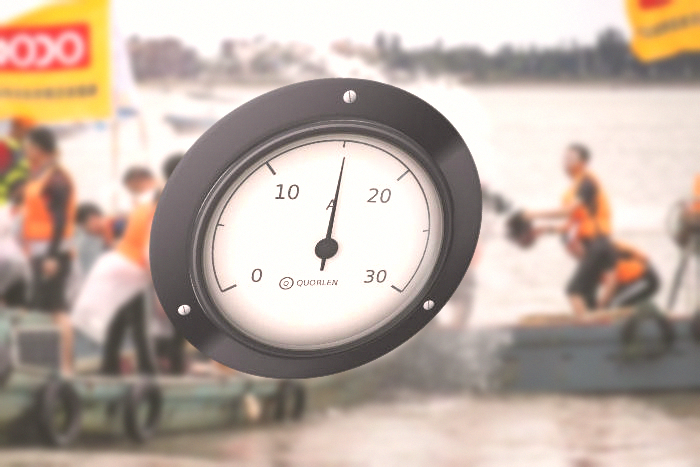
15 A
